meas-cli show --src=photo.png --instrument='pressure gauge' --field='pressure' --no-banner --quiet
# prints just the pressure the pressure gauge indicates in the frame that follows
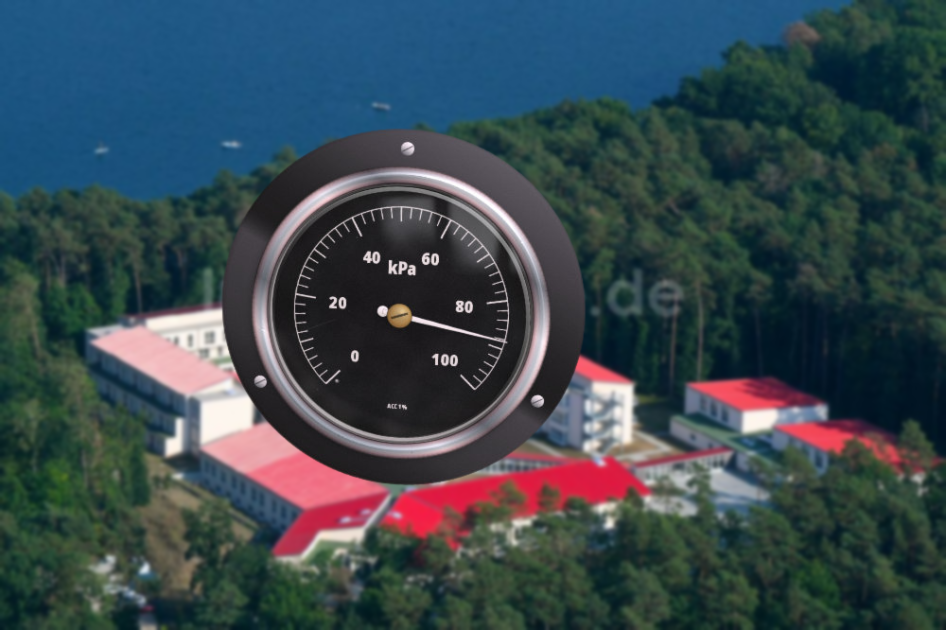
88 kPa
